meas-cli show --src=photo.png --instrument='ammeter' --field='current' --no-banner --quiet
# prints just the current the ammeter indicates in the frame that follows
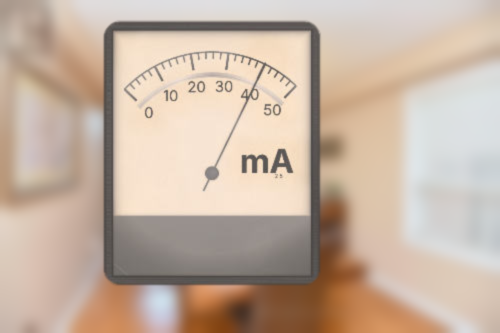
40 mA
